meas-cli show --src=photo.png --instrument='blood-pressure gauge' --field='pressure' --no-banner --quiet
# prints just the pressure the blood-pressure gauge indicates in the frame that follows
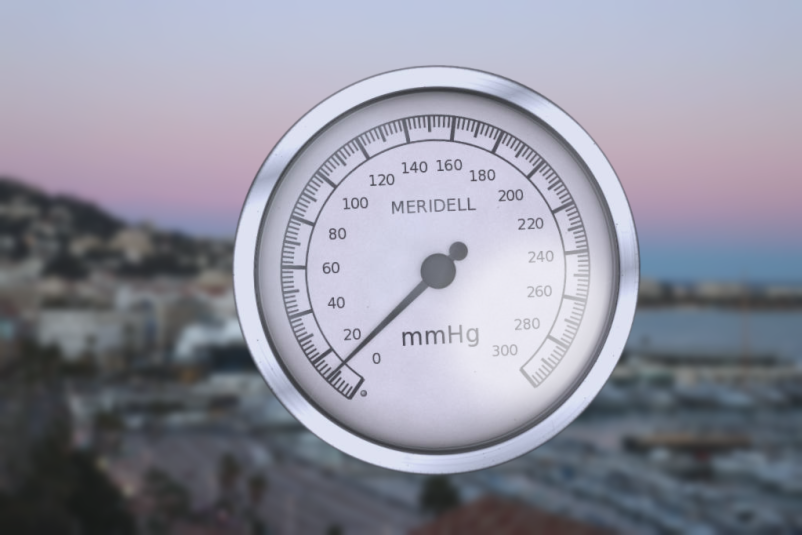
12 mmHg
